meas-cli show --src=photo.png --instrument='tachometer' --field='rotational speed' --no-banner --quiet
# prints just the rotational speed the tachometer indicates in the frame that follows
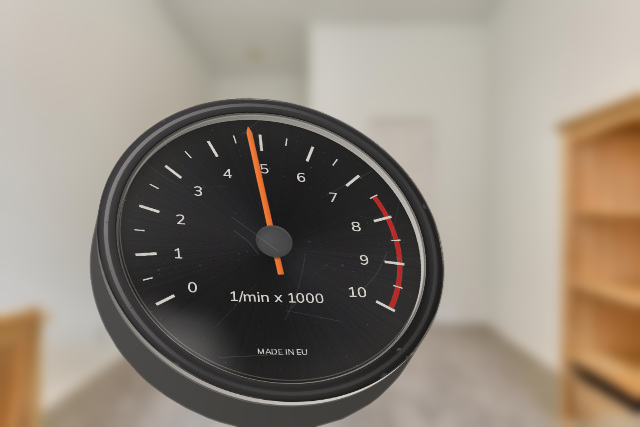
4750 rpm
